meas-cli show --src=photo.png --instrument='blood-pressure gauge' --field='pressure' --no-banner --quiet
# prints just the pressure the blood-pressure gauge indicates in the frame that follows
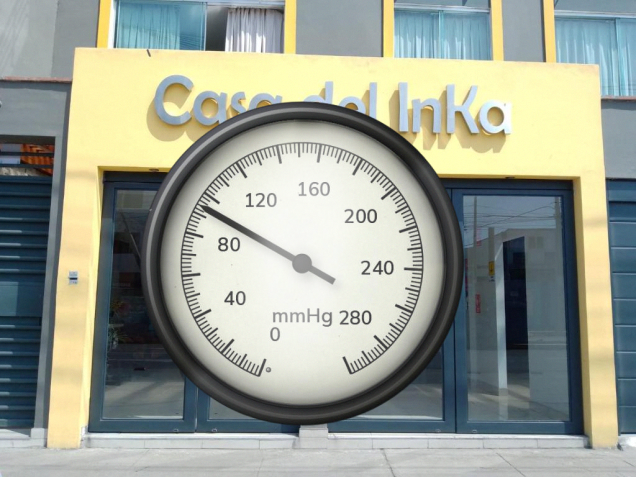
94 mmHg
